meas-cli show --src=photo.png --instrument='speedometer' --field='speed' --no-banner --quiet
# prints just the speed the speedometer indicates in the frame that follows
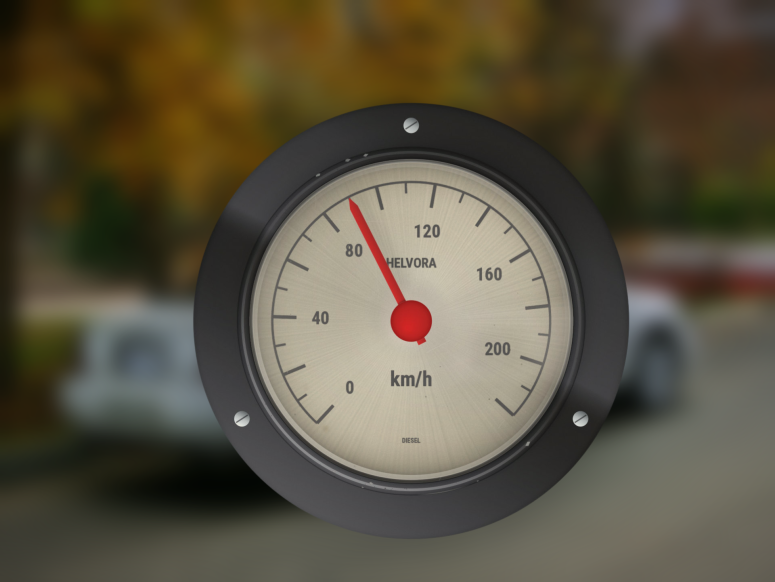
90 km/h
